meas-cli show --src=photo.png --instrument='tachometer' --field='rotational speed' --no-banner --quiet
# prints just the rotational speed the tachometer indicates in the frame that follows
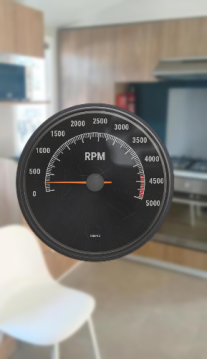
250 rpm
